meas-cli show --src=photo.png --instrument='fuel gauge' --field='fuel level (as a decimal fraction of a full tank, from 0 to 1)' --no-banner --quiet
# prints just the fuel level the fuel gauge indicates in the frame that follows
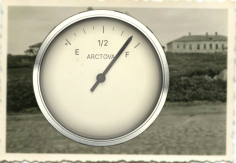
0.875
